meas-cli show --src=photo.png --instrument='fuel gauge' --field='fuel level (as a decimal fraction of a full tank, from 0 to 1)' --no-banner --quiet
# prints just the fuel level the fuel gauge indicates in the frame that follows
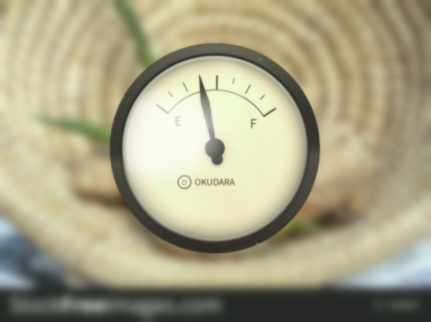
0.375
